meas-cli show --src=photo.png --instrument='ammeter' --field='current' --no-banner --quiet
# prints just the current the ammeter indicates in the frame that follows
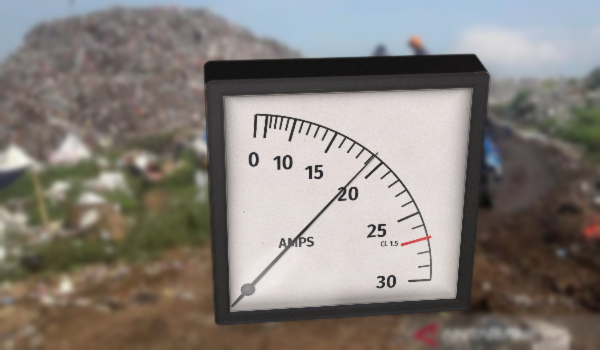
19 A
